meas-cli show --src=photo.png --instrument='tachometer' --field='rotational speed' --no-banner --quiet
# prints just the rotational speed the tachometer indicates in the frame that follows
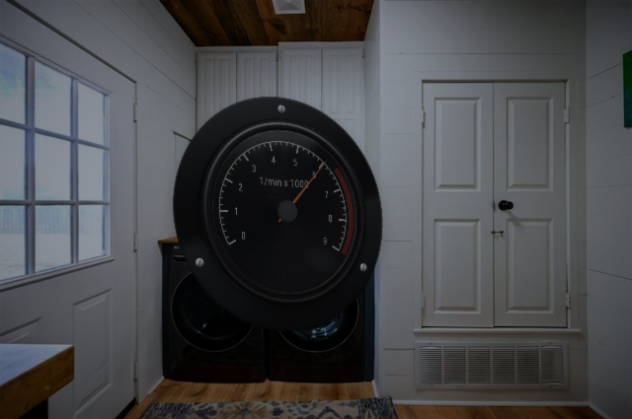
6000 rpm
